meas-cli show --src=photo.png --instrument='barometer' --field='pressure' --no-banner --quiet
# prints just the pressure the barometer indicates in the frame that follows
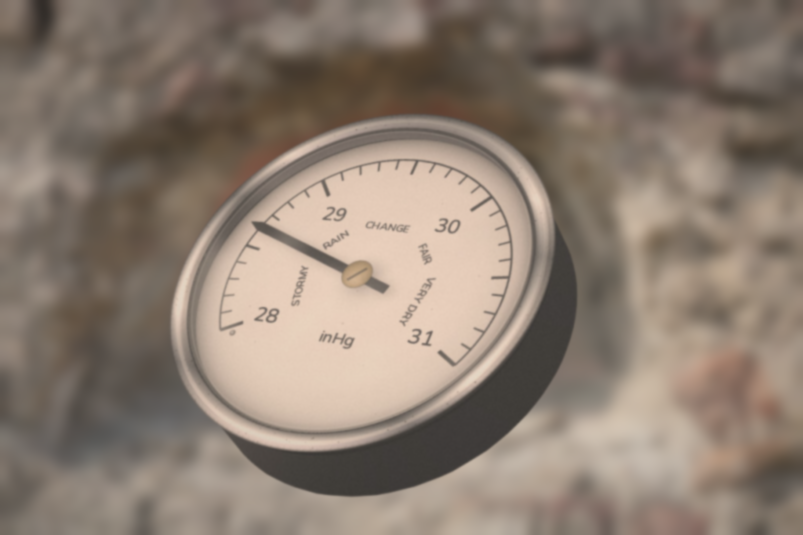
28.6 inHg
